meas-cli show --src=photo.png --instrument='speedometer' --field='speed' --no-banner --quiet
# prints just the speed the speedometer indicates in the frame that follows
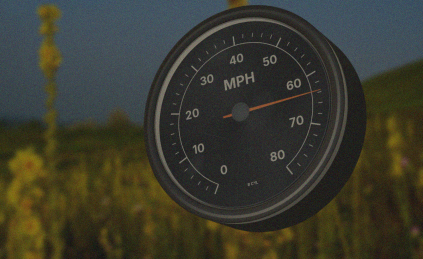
64 mph
